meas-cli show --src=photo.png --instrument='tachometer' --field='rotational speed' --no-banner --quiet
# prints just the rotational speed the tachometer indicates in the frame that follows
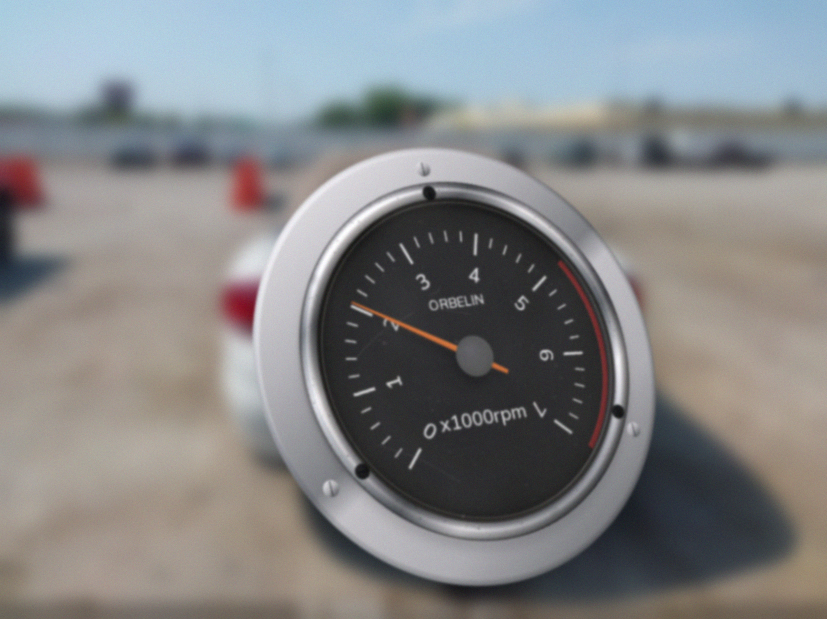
2000 rpm
